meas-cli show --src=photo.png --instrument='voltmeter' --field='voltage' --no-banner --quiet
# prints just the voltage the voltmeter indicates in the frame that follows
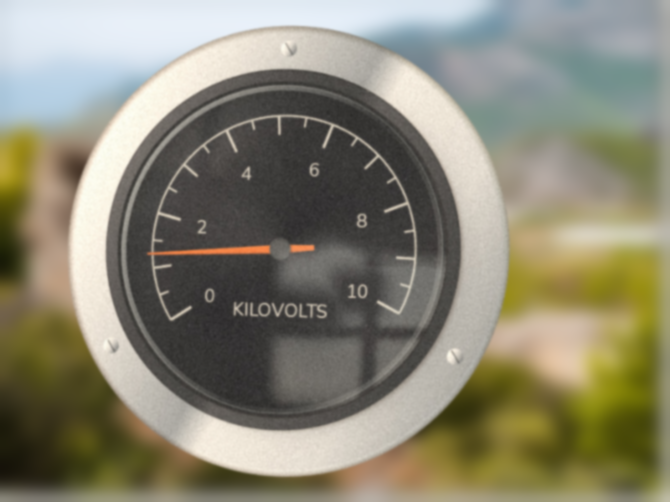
1.25 kV
